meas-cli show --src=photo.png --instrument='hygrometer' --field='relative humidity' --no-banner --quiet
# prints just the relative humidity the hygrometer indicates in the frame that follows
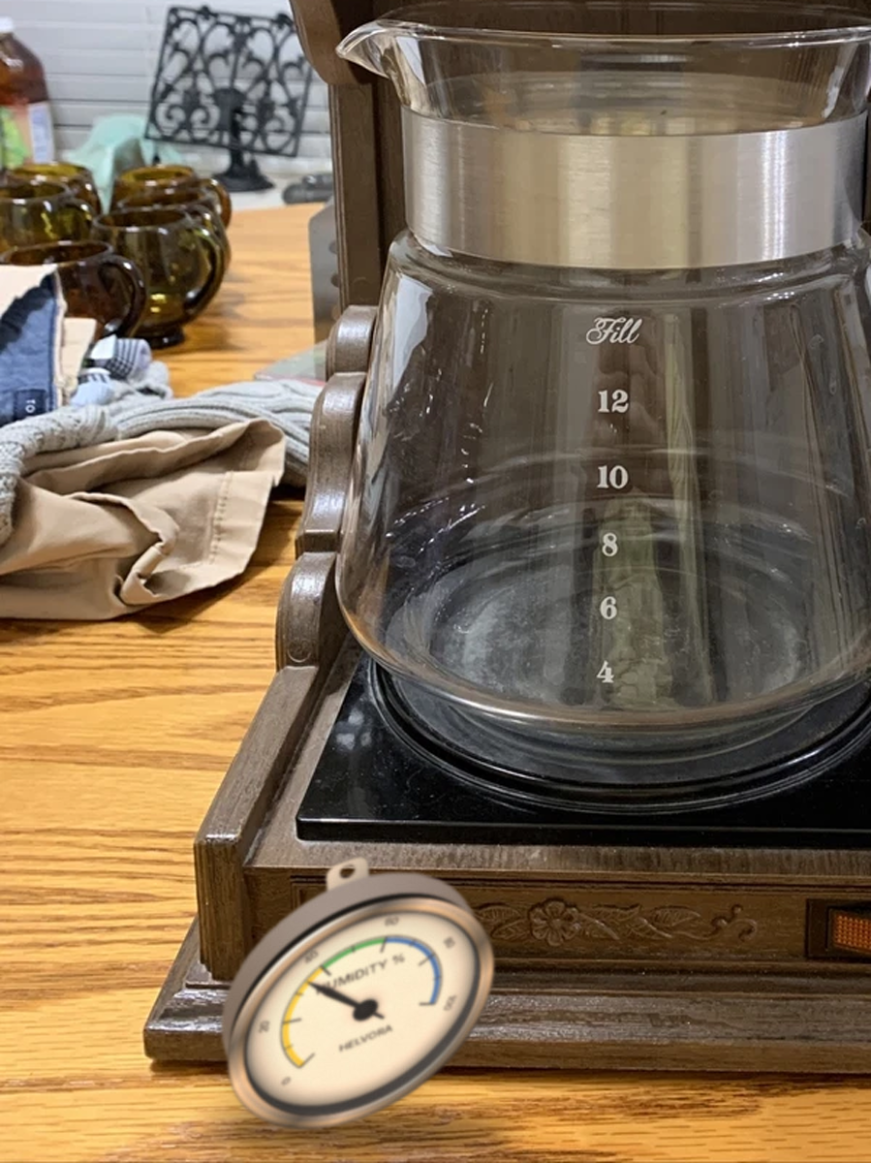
35 %
